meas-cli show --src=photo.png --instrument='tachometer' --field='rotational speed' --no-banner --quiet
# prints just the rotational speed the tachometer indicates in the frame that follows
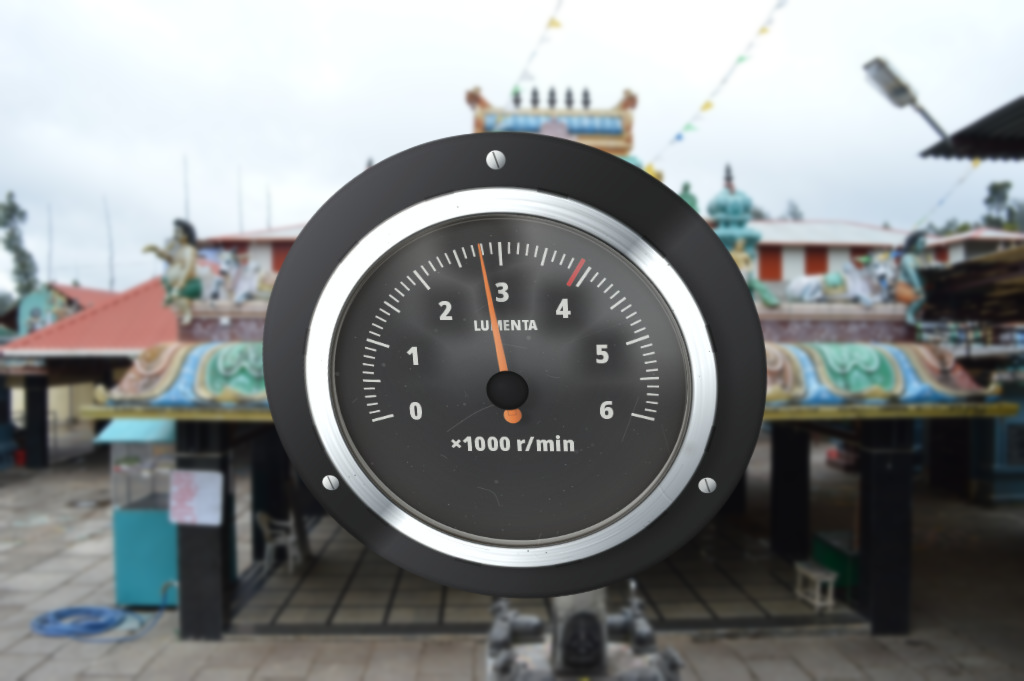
2800 rpm
